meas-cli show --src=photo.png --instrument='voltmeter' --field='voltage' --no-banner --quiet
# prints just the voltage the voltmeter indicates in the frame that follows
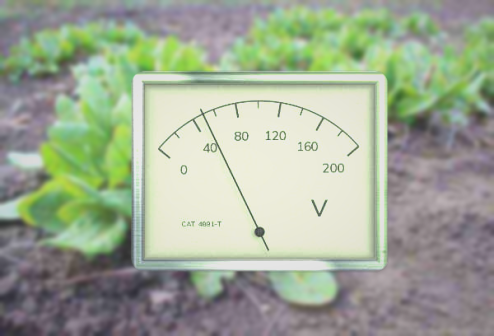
50 V
